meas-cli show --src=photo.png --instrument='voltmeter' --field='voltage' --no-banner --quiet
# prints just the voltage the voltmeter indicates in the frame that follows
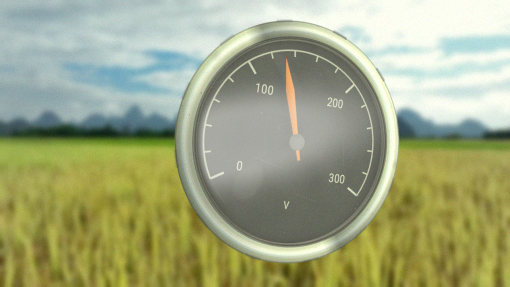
130 V
